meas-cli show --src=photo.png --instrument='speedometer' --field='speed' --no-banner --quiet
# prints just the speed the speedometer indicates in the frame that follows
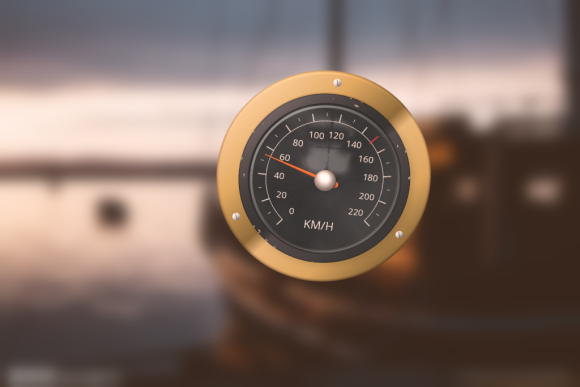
55 km/h
